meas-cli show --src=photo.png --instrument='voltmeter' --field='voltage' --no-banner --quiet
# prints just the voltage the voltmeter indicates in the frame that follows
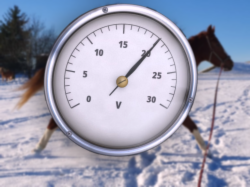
20 V
